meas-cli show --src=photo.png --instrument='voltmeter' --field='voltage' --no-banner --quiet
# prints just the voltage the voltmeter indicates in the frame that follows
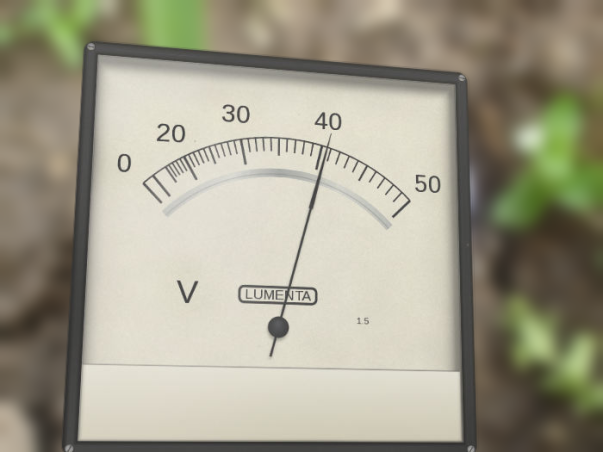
40.5 V
